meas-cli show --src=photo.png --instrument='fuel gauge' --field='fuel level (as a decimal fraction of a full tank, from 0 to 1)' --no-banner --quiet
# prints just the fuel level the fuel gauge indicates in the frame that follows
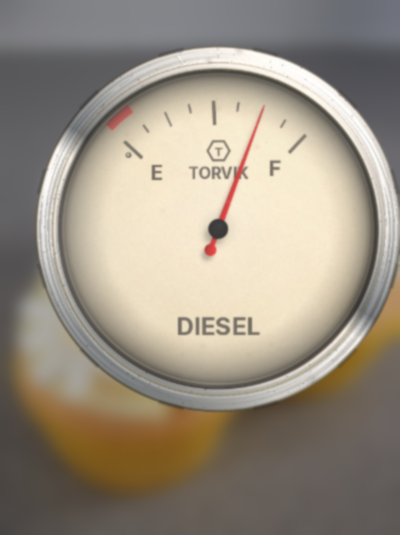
0.75
